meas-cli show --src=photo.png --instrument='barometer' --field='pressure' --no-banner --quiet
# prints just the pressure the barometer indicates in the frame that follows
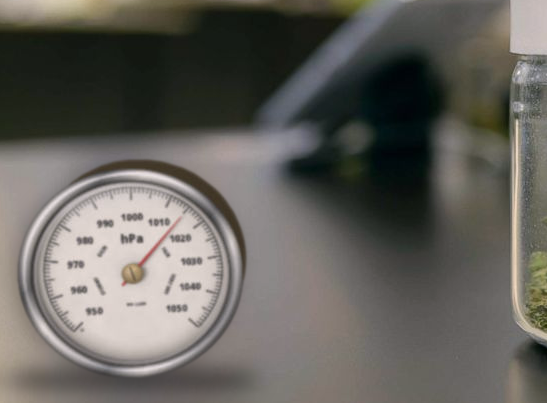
1015 hPa
